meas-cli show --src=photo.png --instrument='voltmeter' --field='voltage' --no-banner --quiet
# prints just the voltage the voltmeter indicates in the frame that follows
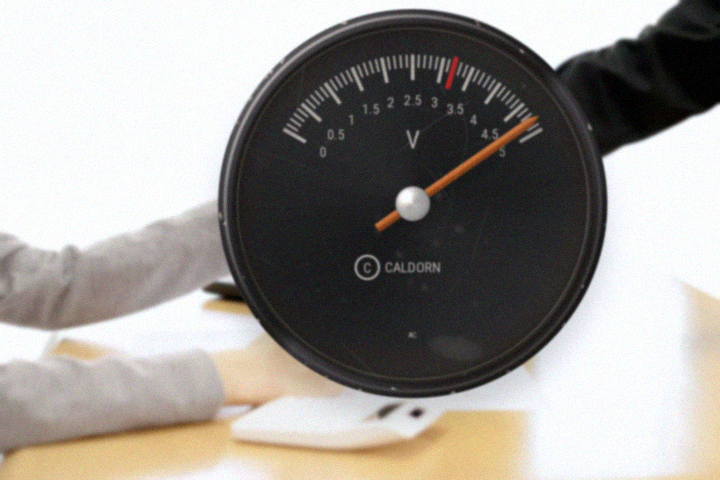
4.8 V
